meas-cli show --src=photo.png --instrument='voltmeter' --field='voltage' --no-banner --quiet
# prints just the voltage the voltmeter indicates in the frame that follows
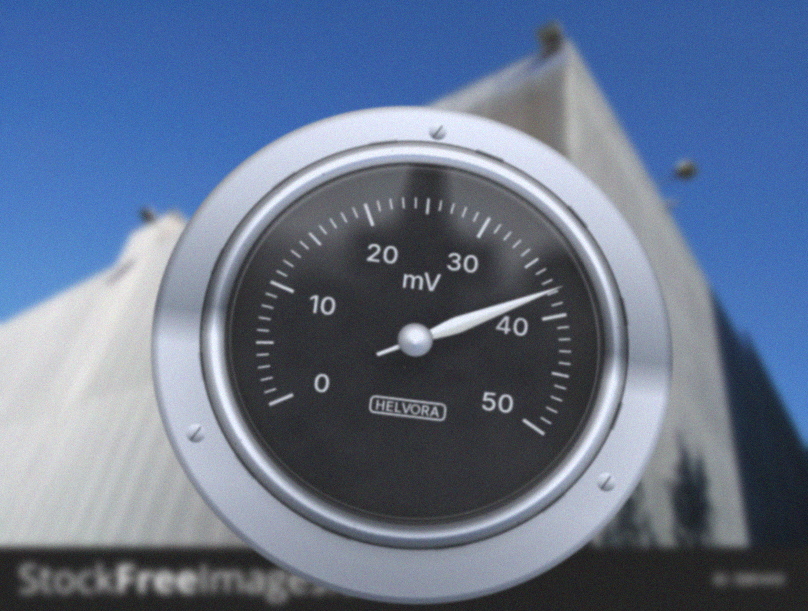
38 mV
